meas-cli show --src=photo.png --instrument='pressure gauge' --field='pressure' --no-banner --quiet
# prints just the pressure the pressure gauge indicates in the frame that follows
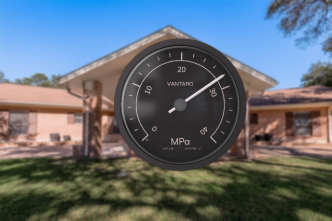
28 MPa
